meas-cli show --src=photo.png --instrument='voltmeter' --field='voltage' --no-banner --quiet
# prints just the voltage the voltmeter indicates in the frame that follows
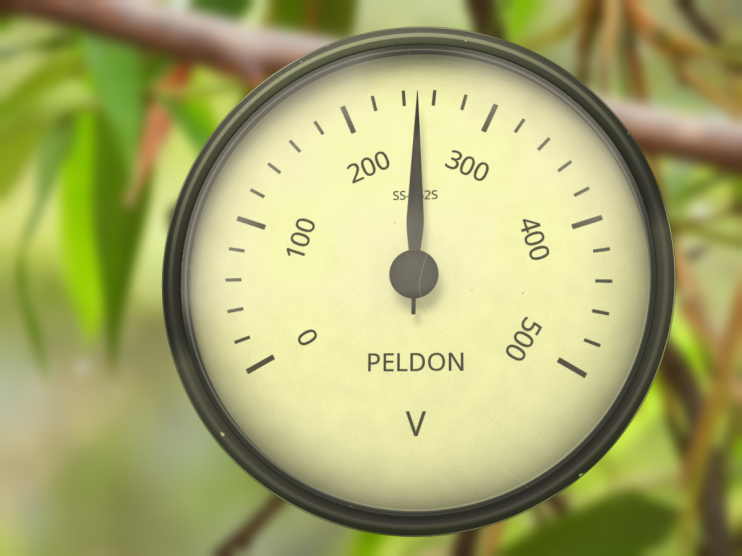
250 V
